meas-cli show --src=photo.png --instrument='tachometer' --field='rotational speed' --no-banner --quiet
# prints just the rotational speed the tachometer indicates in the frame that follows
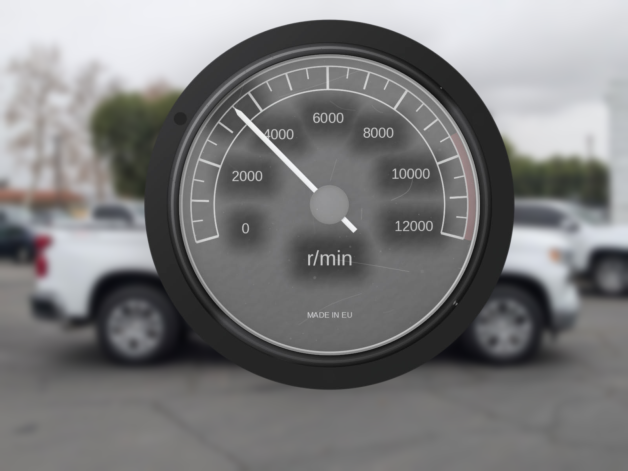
3500 rpm
